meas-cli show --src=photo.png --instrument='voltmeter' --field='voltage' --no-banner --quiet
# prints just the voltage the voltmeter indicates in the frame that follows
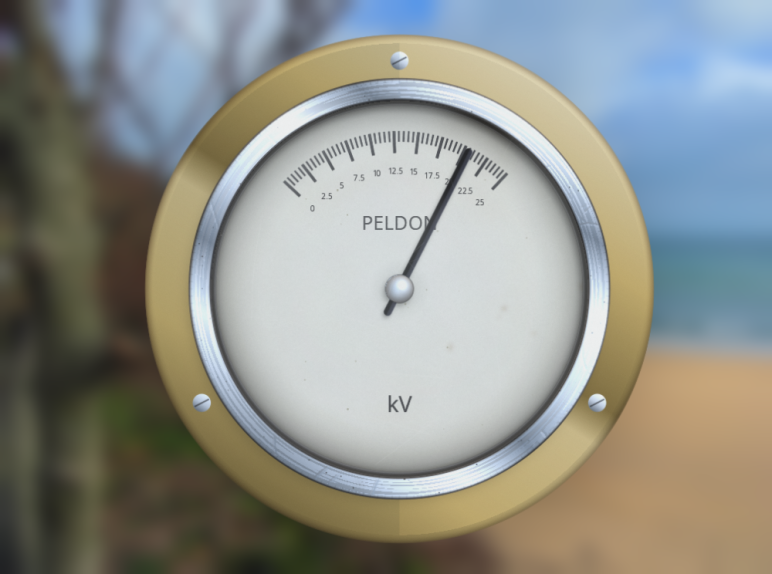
20.5 kV
